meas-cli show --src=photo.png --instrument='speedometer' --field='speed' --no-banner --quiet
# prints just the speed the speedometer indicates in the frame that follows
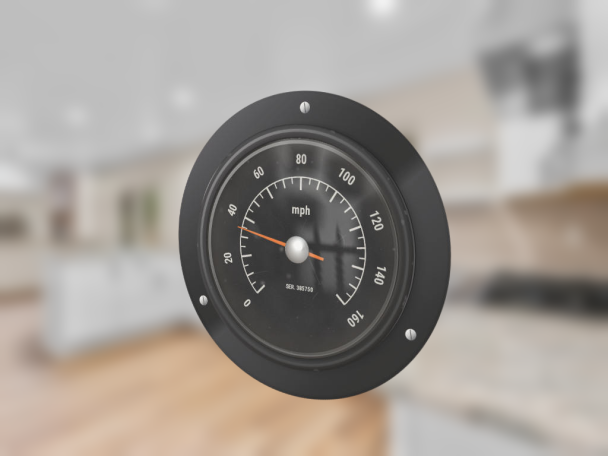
35 mph
